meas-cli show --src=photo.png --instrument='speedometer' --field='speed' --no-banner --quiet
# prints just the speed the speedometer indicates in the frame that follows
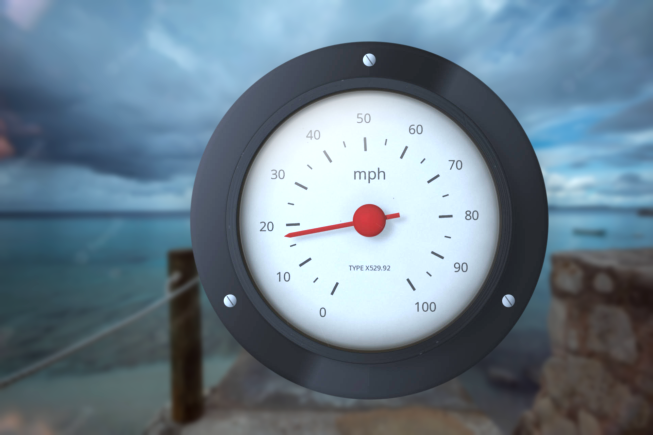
17.5 mph
